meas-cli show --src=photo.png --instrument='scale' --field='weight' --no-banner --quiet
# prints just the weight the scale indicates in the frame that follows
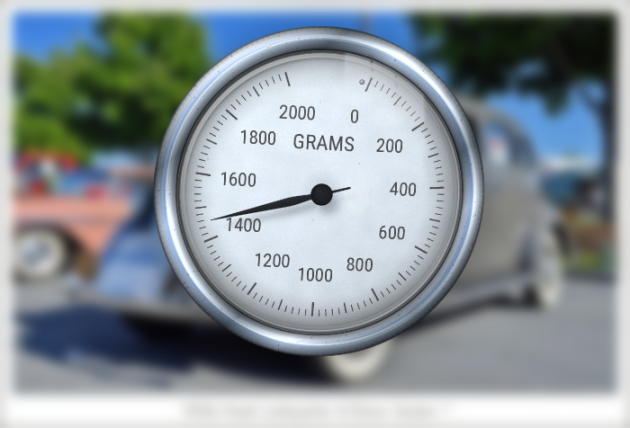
1460 g
